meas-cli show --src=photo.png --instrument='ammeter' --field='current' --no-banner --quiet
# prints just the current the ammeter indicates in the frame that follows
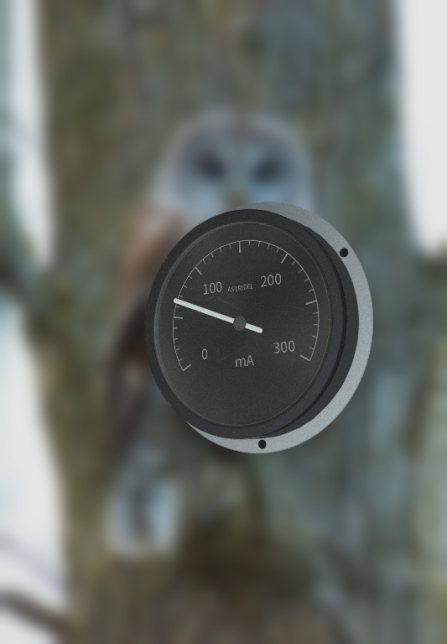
65 mA
